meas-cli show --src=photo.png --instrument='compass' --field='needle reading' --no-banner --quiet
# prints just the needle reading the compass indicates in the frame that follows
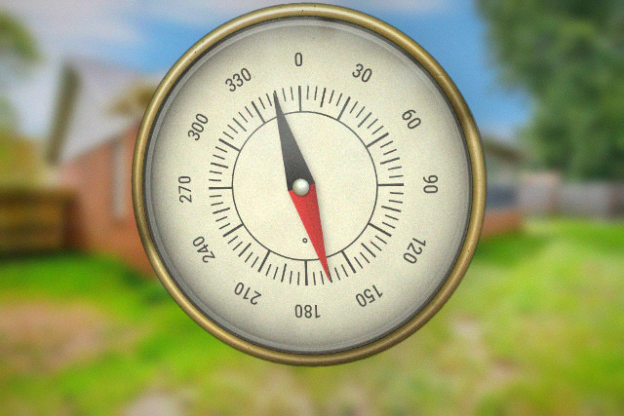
165 °
